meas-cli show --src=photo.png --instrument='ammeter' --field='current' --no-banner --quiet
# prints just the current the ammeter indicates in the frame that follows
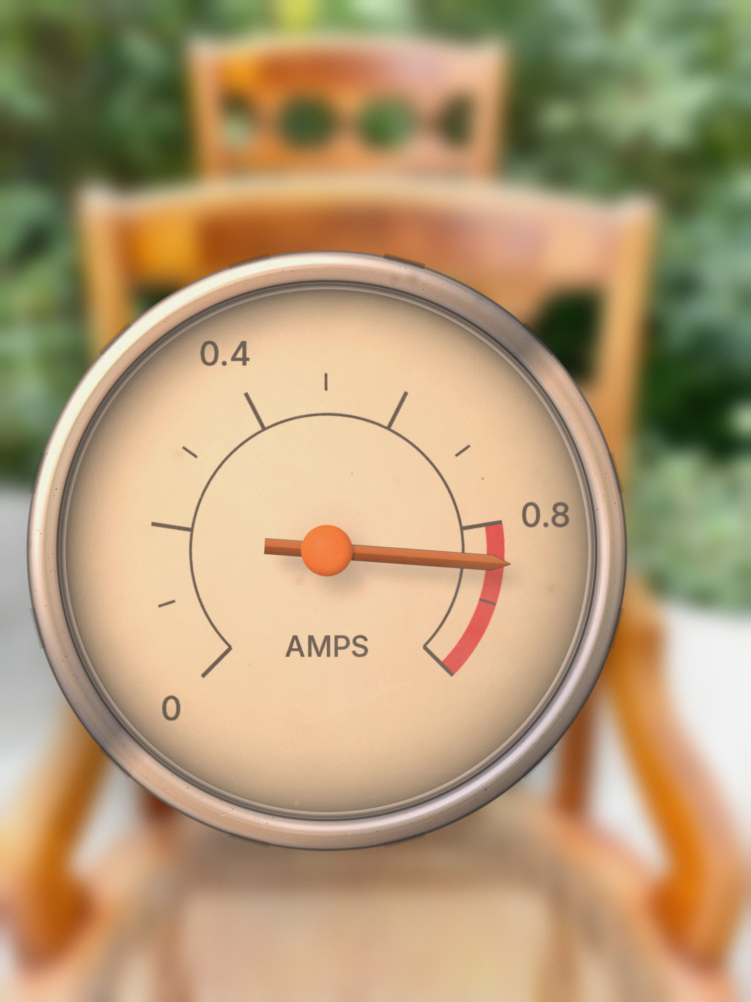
0.85 A
